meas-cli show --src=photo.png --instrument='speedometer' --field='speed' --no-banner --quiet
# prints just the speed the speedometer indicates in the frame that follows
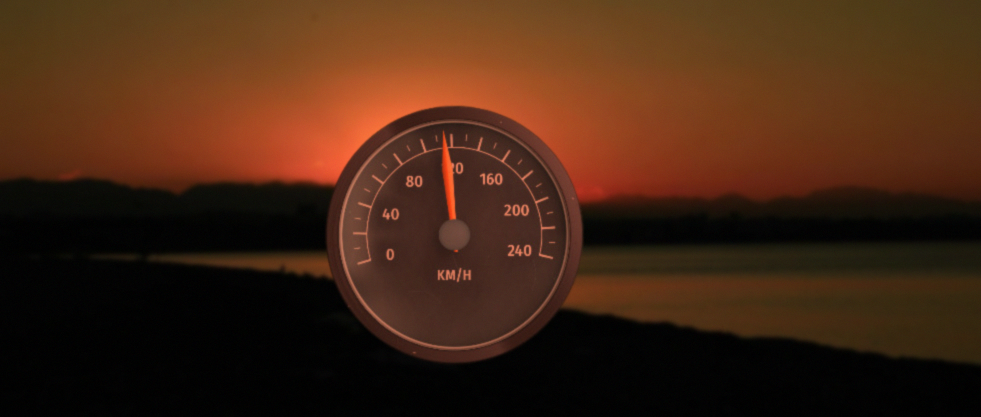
115 km/h
